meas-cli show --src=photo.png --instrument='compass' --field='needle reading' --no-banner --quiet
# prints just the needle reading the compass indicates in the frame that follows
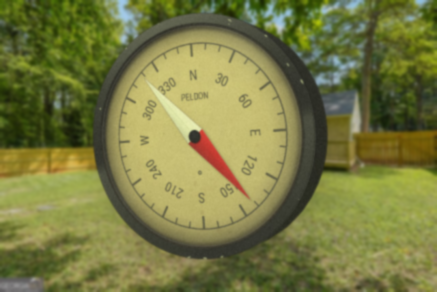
140 °
